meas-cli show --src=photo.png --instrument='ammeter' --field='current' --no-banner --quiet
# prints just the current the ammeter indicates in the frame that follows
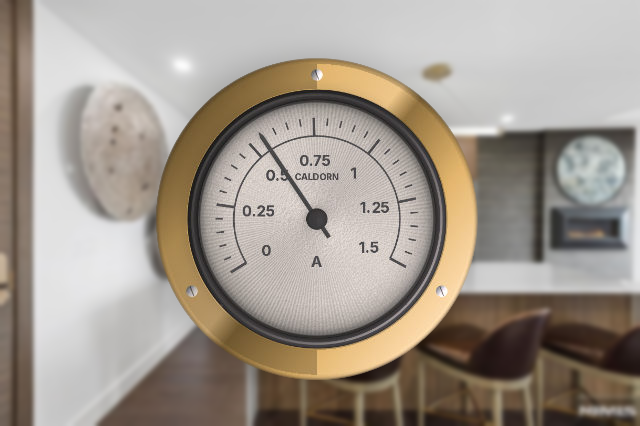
0.55 A
